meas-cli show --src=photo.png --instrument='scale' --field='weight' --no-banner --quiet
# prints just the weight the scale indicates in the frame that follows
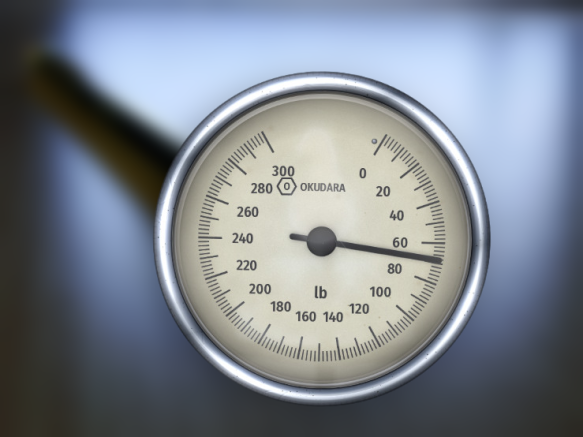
68 lb
